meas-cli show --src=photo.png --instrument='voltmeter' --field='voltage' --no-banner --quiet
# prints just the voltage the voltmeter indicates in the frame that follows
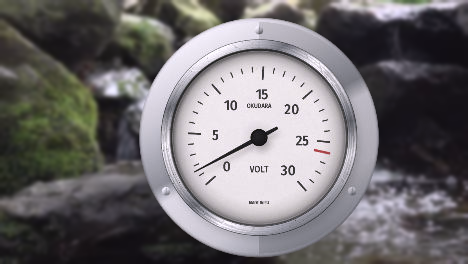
1.5 V
